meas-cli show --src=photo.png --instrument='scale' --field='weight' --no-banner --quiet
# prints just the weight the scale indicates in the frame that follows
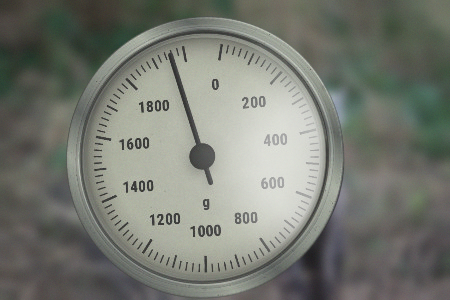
1960 g
